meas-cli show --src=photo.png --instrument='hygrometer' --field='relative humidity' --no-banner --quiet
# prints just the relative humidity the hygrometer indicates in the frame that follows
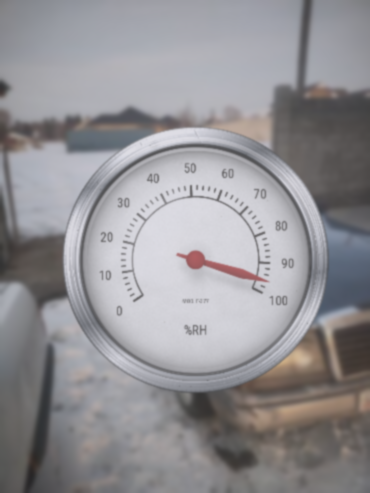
96 %
